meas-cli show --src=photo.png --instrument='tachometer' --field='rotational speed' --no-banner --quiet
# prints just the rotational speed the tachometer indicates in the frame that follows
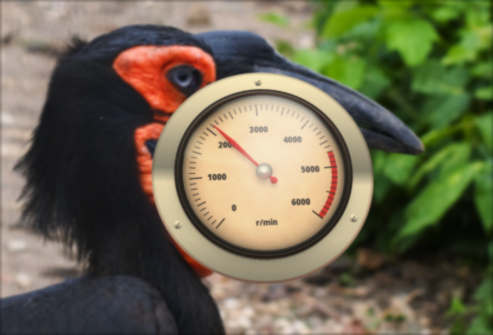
2100 rpm
